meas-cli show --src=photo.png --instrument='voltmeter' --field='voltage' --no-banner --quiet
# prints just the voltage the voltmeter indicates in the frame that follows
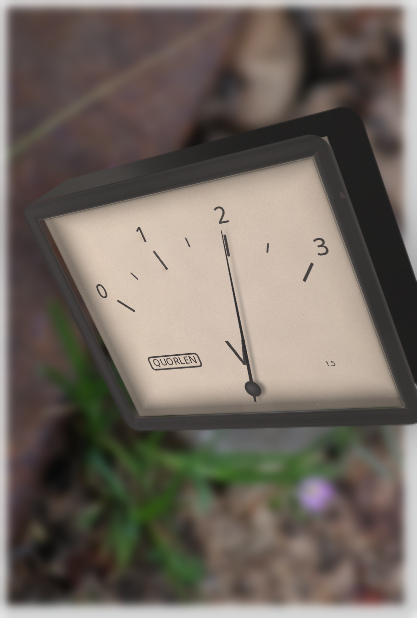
2 V
